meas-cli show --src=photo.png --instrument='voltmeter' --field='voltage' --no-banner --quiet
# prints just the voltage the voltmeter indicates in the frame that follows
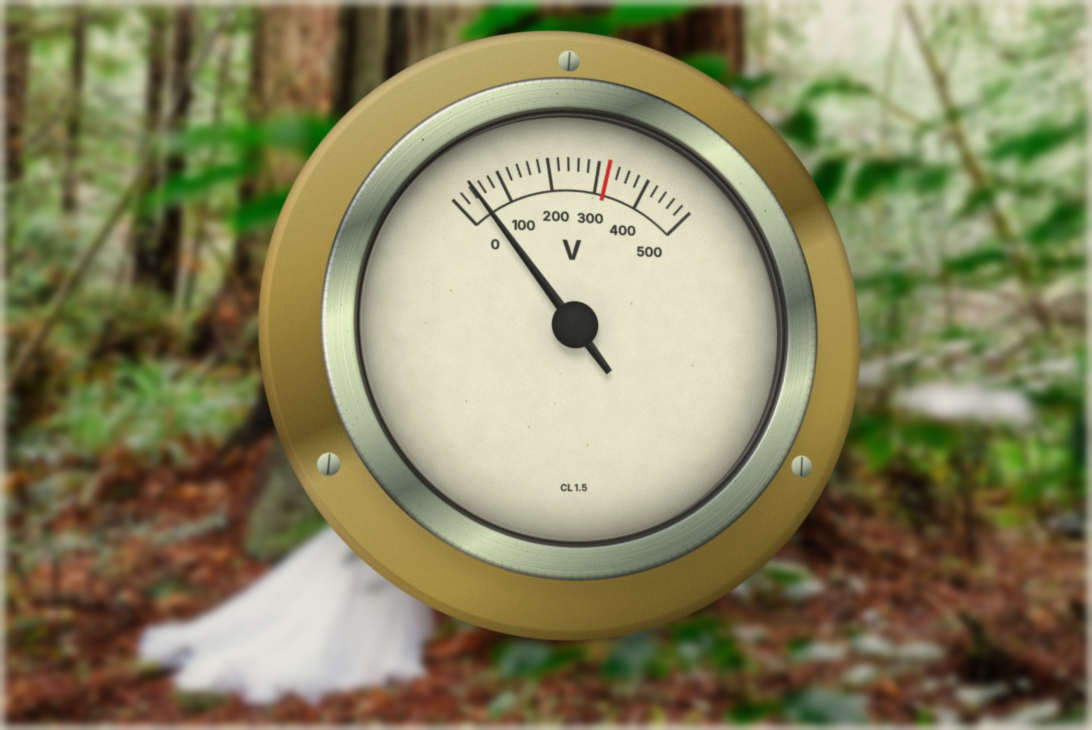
40 V
